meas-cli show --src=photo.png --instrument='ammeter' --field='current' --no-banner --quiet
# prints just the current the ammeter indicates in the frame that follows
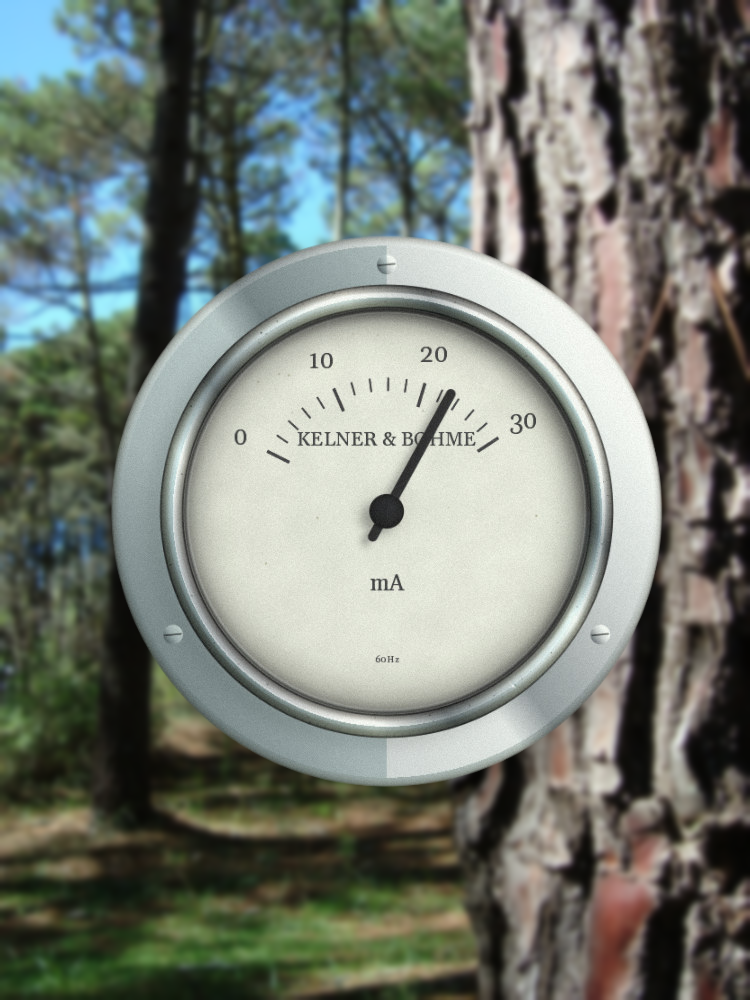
23 mA
